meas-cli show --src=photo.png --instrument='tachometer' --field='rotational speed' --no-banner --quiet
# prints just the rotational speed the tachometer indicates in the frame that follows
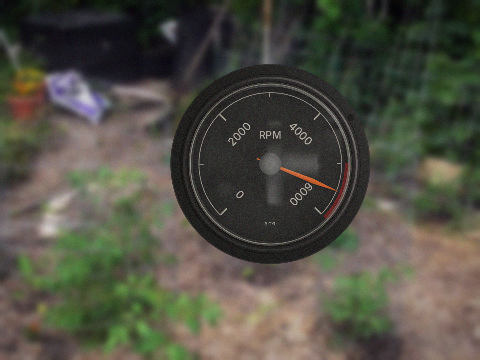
5500 rpm
